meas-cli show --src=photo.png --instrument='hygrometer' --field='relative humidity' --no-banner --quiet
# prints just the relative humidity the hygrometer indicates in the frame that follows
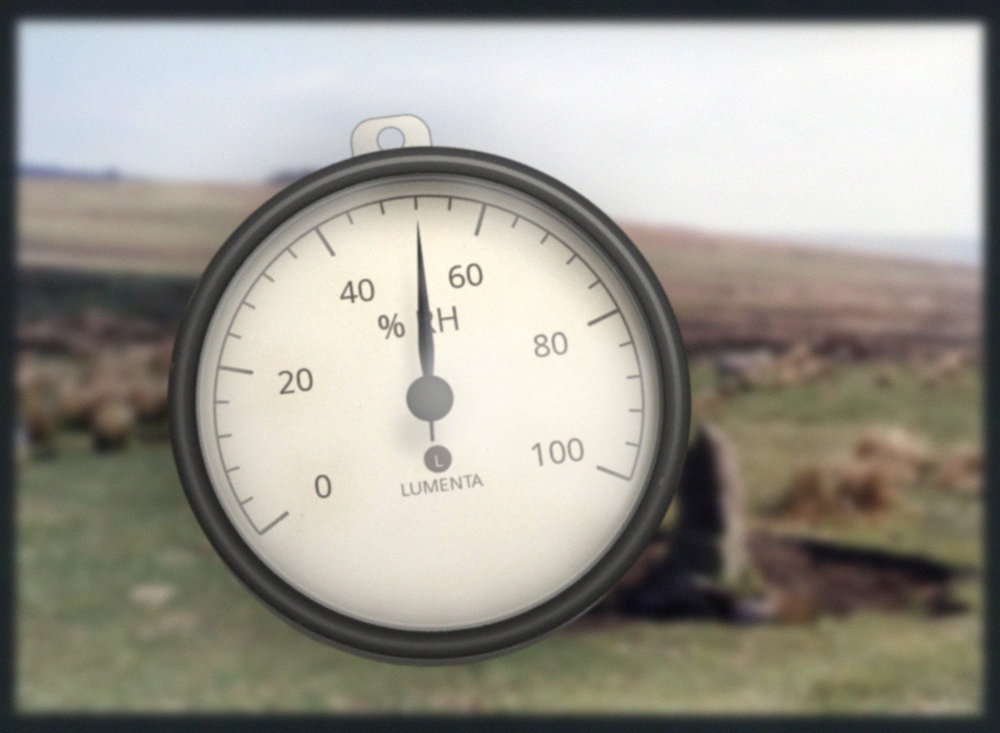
52 %
